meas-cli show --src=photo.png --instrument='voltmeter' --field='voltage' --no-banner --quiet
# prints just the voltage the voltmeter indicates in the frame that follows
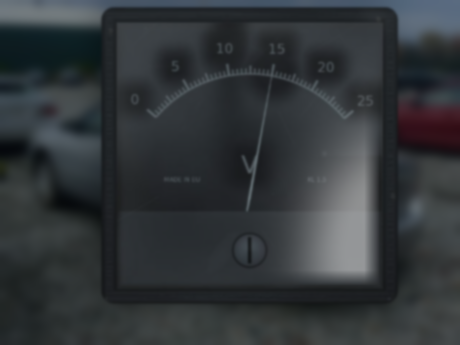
15 V
